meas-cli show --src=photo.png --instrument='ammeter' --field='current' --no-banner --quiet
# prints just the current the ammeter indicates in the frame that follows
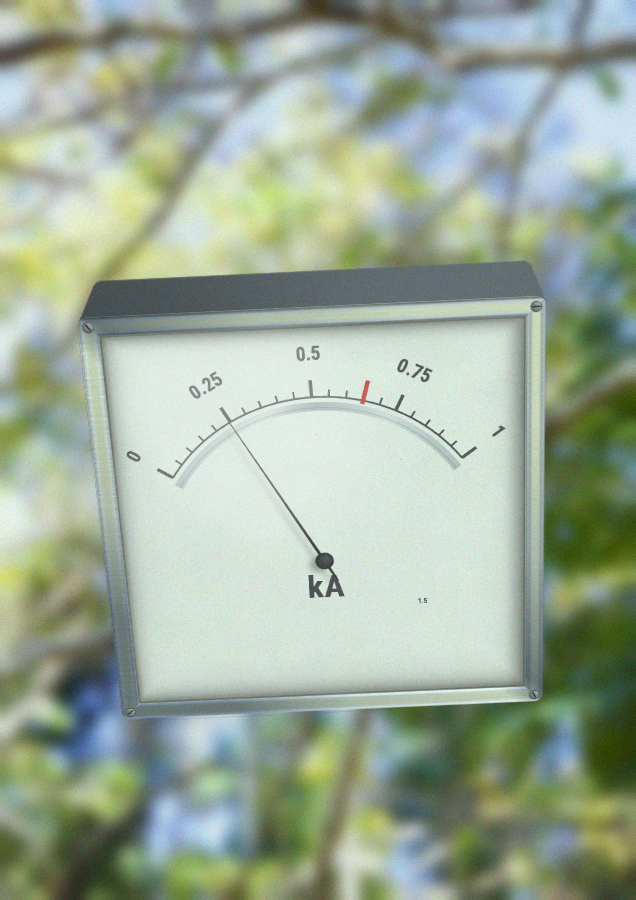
0.25 kA
